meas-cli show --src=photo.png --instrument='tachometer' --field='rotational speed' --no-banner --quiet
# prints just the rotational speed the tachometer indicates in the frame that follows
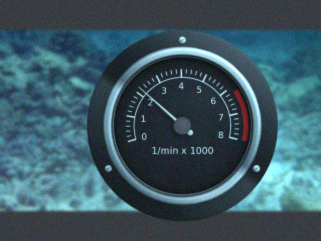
2200 rpm
